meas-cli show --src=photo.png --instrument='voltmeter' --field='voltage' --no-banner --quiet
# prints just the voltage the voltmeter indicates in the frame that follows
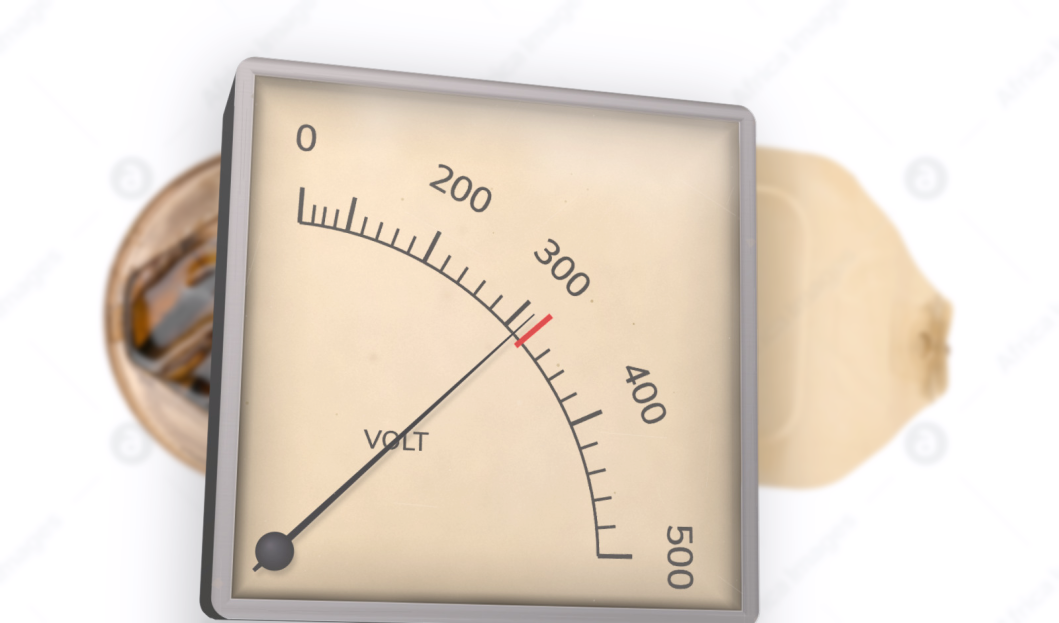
310 V
